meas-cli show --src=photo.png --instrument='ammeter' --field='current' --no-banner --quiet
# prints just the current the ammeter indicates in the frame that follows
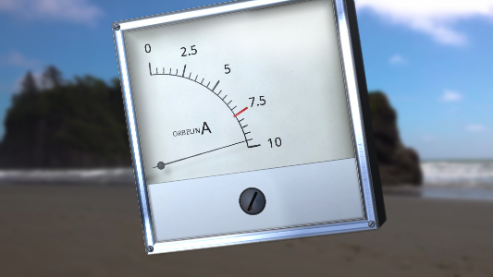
9.5 A
